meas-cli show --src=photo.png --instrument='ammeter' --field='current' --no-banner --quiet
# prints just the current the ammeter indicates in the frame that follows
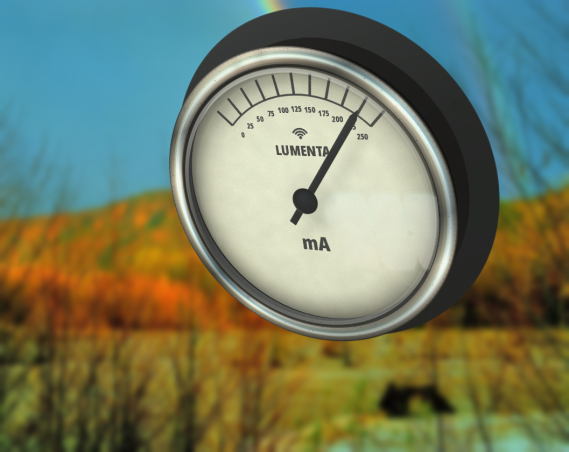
225 mA
